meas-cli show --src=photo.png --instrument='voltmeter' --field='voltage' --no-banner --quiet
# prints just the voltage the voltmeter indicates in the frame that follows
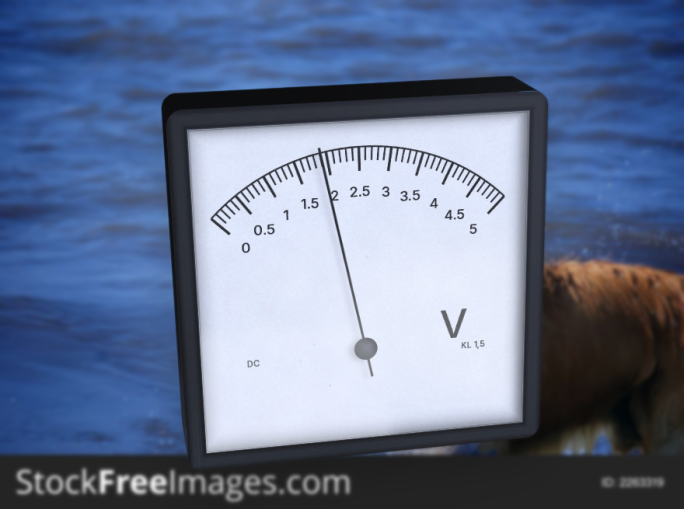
1.9 V
